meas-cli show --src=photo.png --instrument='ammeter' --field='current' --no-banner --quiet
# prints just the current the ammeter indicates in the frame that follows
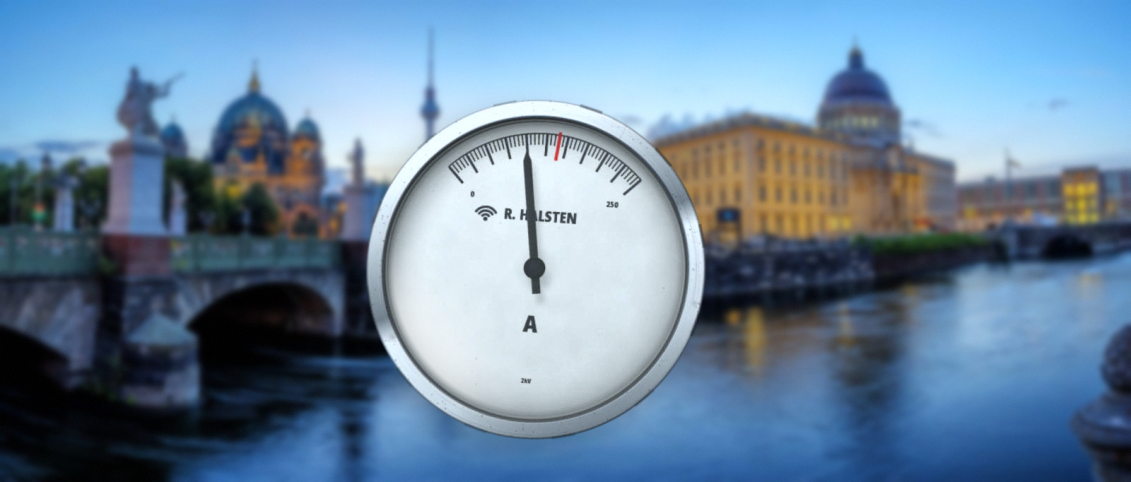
100 A
